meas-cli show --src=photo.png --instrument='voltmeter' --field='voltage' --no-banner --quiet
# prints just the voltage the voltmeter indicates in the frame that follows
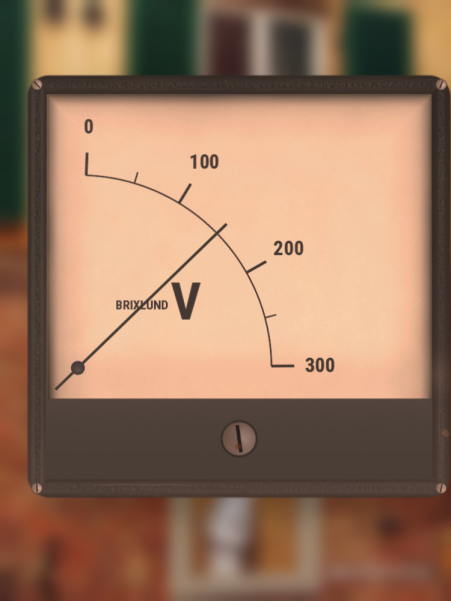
150 V
